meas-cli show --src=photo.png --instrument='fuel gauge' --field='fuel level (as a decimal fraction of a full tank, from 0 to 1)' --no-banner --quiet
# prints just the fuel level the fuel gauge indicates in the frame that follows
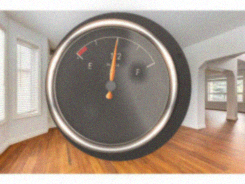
0.5
